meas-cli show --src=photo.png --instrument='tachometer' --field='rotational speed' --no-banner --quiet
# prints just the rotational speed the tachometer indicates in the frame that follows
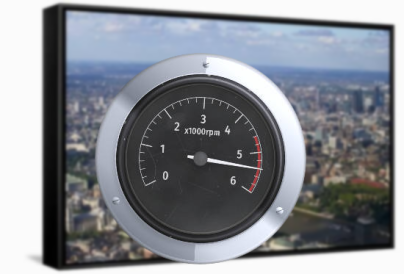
5400 rpm
